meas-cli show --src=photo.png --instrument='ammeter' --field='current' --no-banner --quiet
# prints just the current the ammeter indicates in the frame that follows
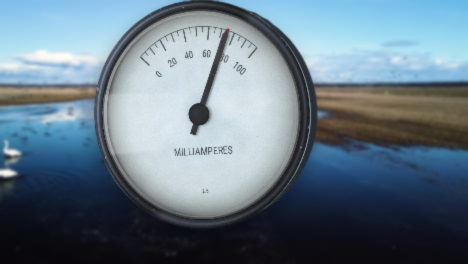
75 mA
